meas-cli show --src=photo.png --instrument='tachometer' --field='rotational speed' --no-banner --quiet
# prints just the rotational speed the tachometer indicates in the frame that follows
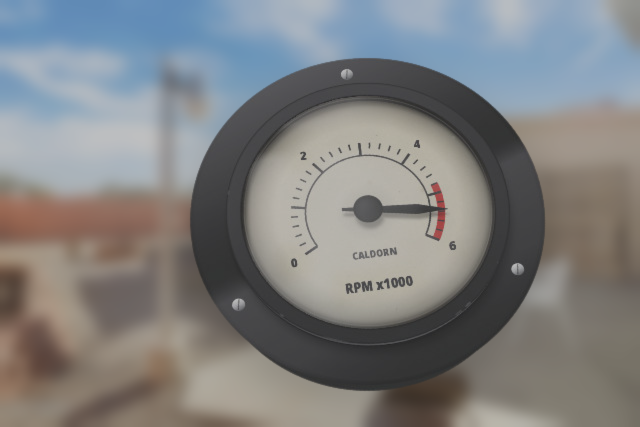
5400 rpm
